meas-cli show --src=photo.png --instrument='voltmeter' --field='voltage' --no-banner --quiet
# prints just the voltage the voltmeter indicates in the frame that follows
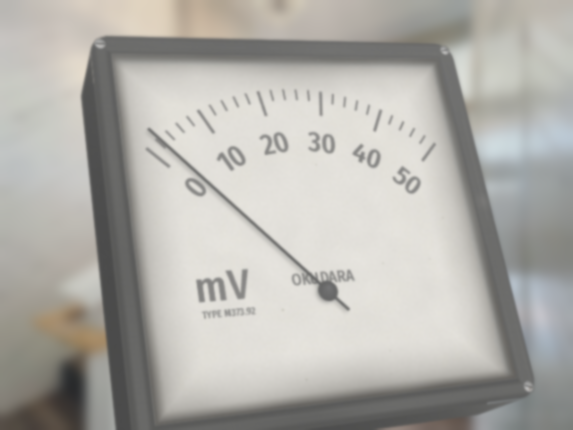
2 mV
